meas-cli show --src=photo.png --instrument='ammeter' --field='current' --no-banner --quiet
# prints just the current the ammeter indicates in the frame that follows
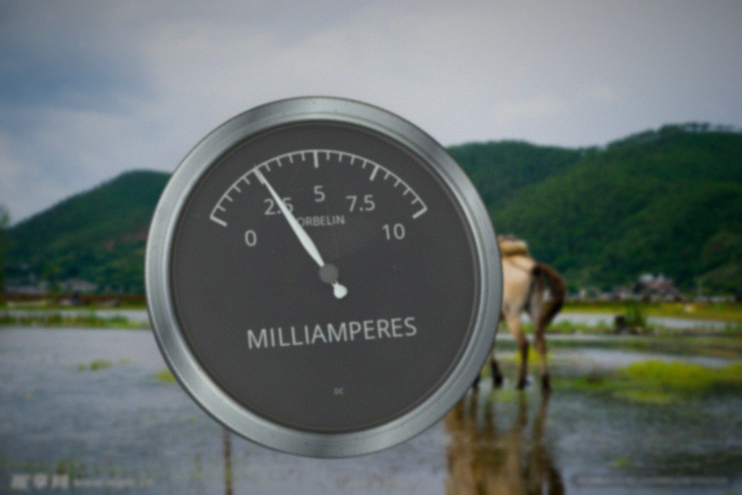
2.5 mA
